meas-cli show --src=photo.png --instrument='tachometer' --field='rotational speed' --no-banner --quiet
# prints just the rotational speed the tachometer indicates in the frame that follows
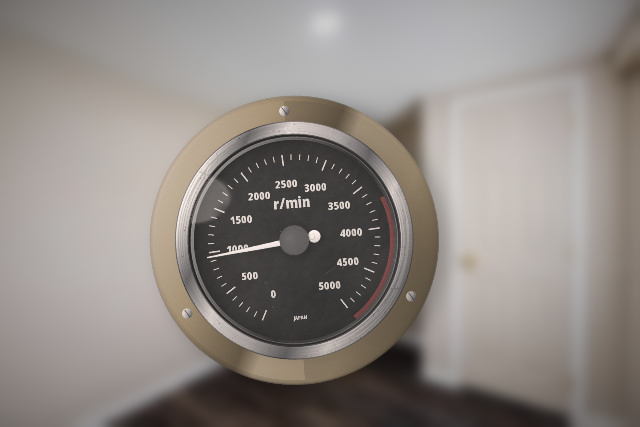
950 rpm
